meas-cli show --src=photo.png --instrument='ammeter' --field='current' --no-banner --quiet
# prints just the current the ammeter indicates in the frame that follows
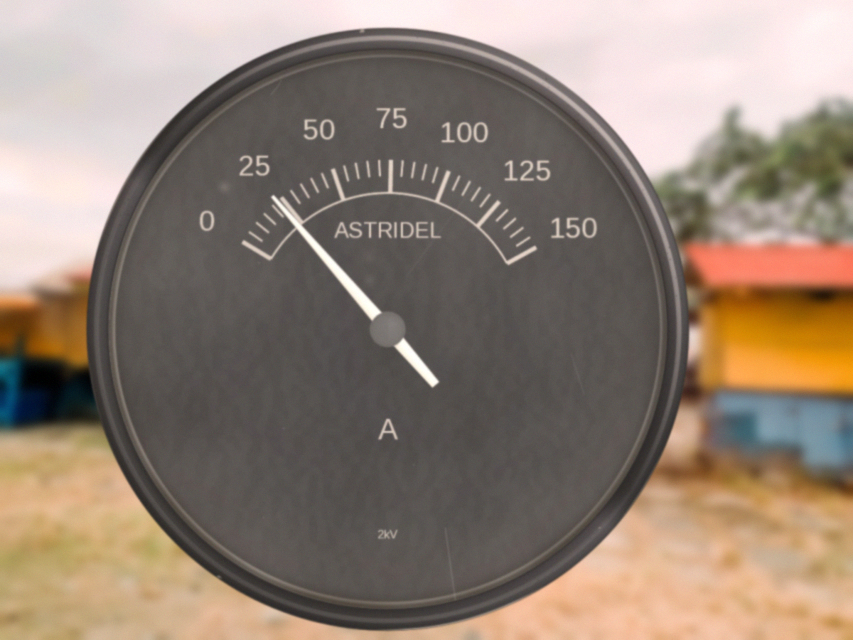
22.5 A
